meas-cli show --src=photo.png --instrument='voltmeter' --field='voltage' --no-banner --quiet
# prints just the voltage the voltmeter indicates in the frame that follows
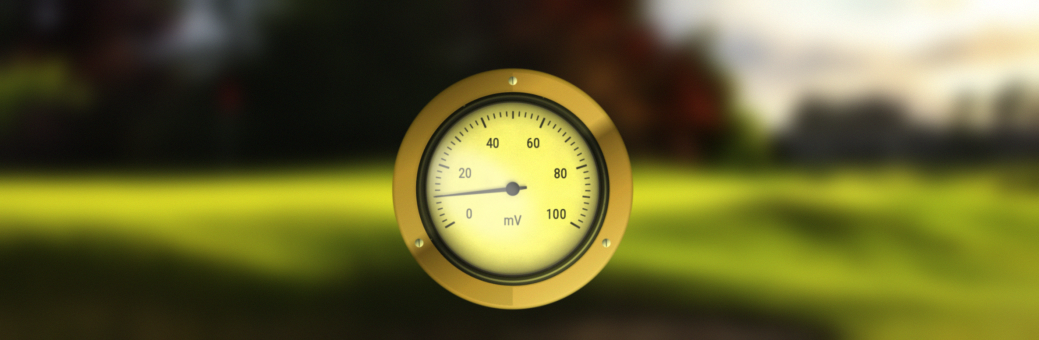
10 mV
